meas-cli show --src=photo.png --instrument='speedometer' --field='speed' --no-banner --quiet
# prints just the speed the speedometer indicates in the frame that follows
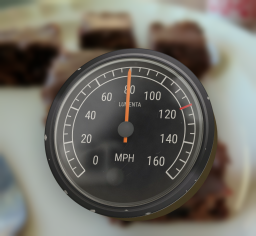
80 mph
